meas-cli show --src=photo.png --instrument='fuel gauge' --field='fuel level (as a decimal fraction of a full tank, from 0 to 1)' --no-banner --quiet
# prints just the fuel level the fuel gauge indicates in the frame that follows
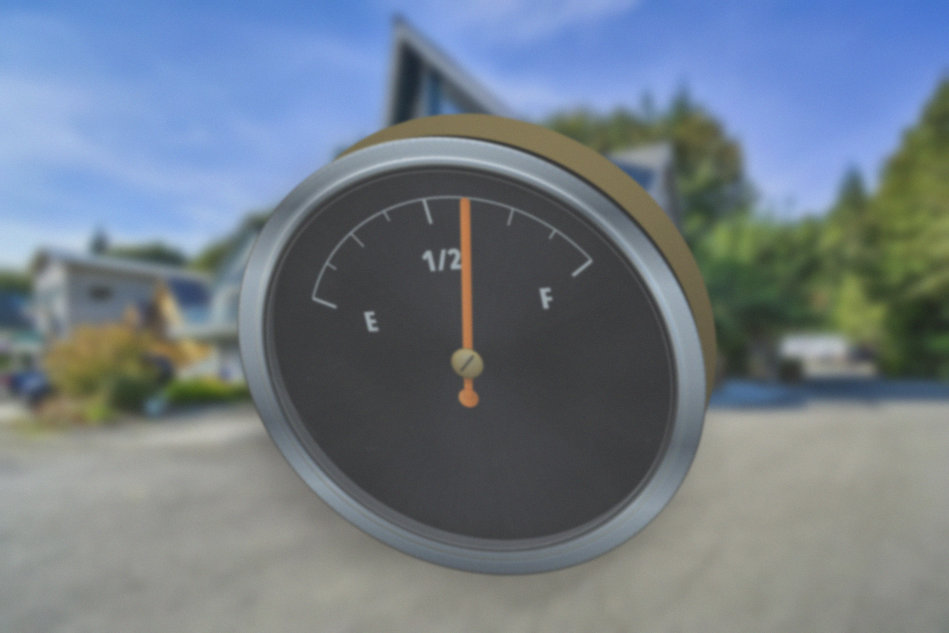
0.625
